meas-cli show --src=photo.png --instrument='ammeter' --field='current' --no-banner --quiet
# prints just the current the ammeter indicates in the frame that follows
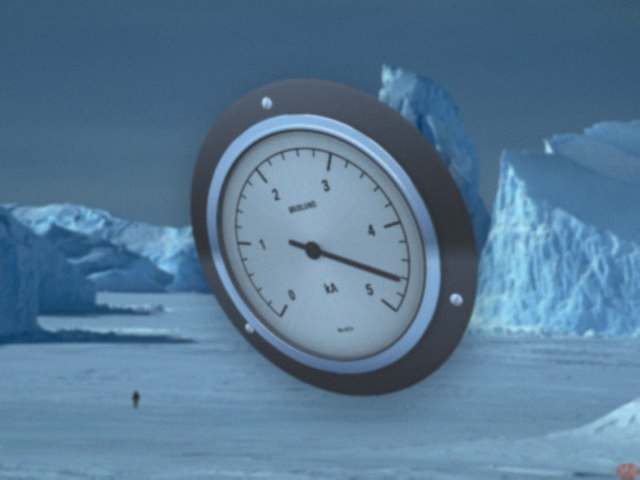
4.6 kA
